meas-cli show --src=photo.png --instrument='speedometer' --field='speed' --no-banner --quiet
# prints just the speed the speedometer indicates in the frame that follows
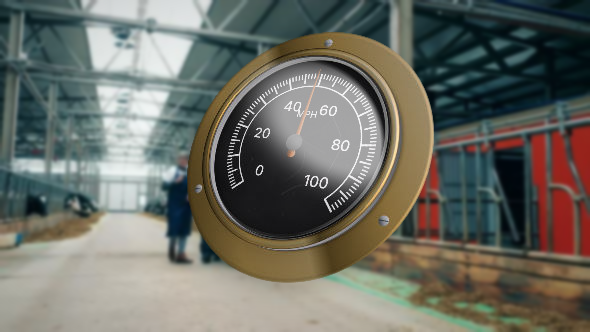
50 mph
